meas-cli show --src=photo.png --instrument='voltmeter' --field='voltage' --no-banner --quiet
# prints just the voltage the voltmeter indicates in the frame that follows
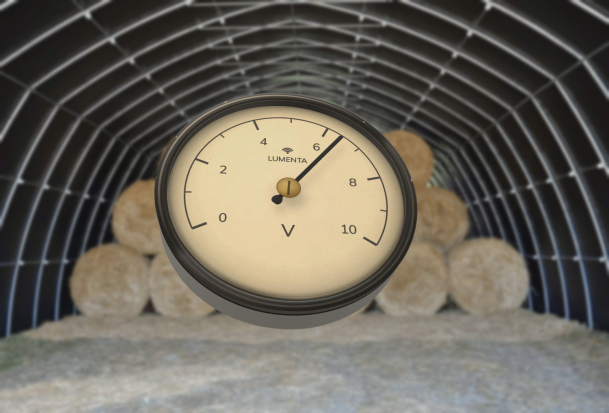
6.5 V
